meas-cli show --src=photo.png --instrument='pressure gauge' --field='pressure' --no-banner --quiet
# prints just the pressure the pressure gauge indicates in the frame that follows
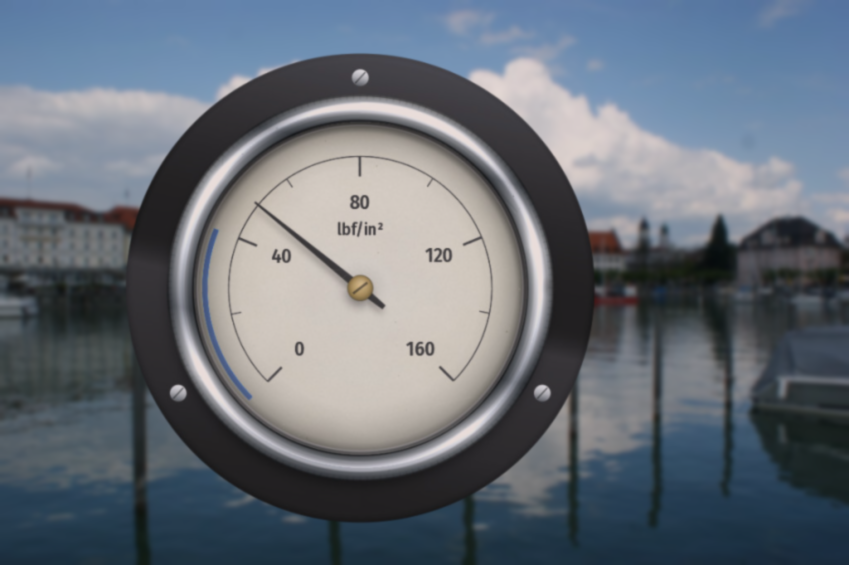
50 psi
